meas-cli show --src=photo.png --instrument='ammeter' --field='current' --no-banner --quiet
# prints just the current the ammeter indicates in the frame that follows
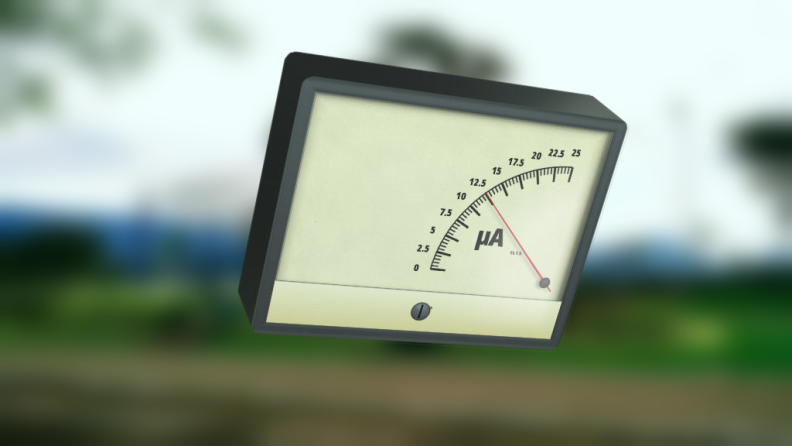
12.5 µA
